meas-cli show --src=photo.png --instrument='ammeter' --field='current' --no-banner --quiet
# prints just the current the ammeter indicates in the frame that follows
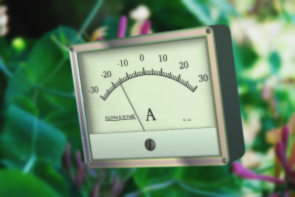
-15 A
